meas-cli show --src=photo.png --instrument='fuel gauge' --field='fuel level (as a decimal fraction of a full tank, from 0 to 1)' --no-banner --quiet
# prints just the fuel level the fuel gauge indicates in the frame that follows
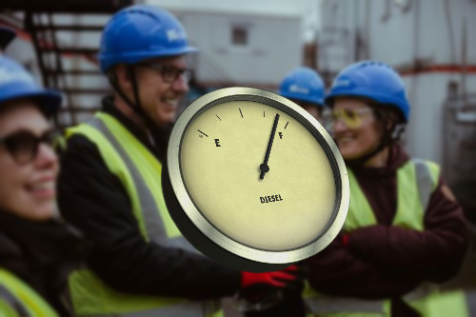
0.875
